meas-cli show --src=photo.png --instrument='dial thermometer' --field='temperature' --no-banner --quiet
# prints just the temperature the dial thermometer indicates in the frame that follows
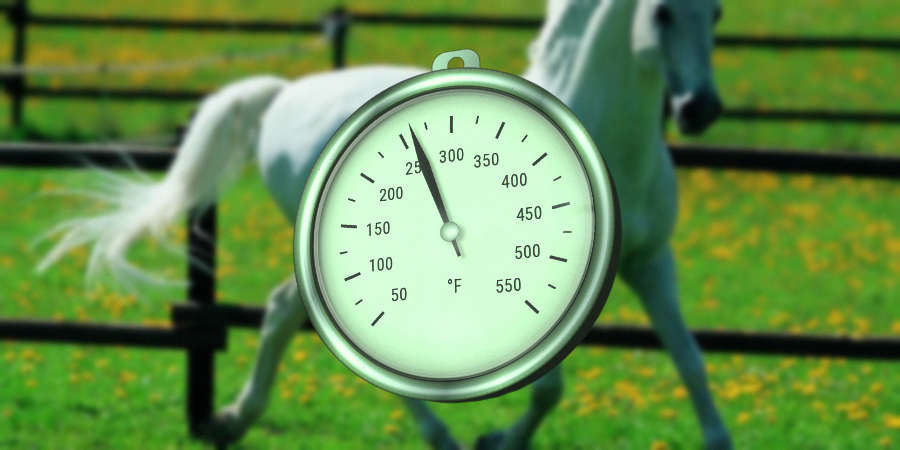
262.5 °F
